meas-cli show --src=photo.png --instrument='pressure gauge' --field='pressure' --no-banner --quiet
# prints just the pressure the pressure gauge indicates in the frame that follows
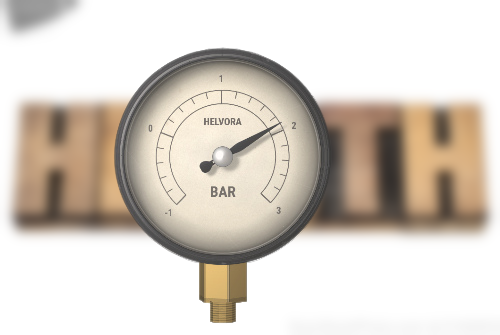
1.9 bar
